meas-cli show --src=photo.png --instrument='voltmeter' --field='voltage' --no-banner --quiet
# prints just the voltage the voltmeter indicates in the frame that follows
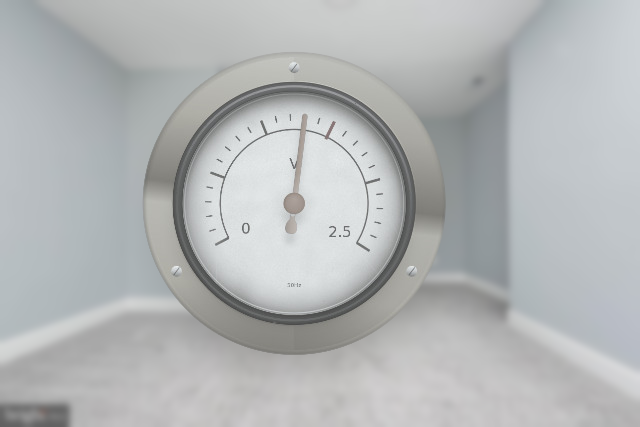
1.3 V
